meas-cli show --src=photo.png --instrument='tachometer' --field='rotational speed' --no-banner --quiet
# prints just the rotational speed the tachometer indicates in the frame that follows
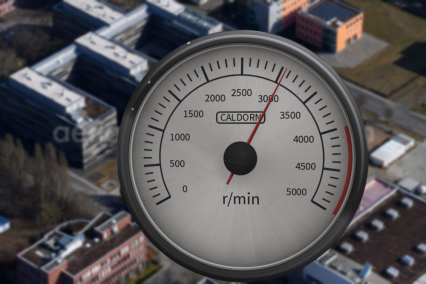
3050 rpm
